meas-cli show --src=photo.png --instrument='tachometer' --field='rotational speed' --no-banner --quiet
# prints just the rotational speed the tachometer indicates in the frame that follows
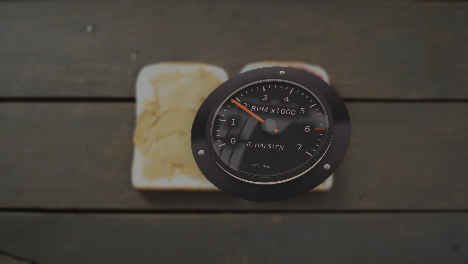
1800 rpm
